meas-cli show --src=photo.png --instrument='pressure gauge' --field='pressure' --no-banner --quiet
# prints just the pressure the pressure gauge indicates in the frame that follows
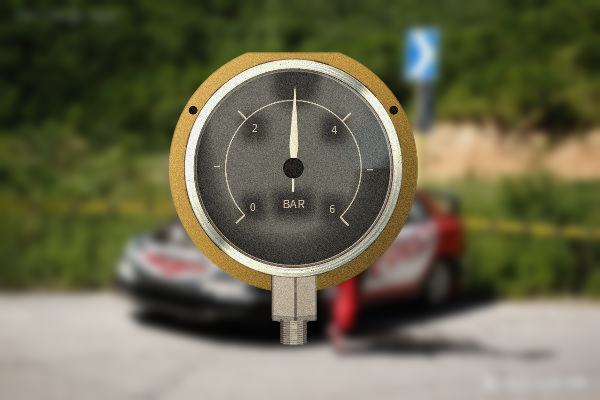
3 bar
